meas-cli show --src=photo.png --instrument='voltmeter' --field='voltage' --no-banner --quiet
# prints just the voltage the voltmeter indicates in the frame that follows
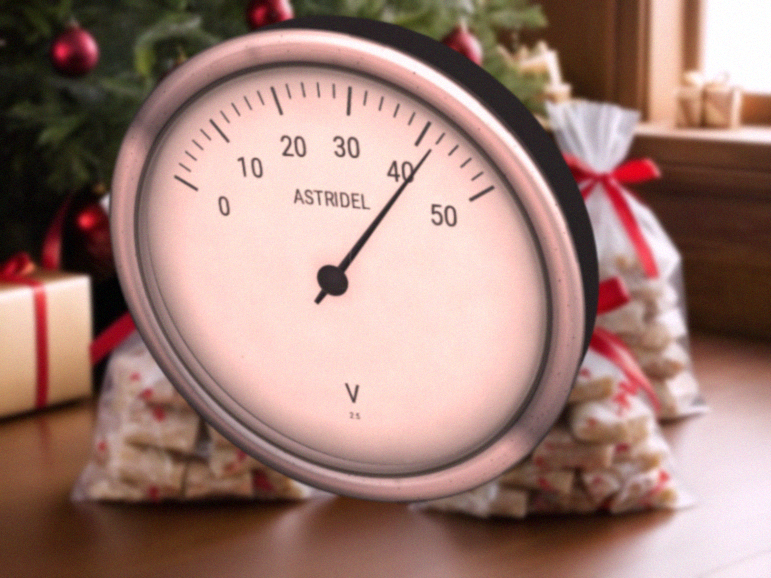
42 V
